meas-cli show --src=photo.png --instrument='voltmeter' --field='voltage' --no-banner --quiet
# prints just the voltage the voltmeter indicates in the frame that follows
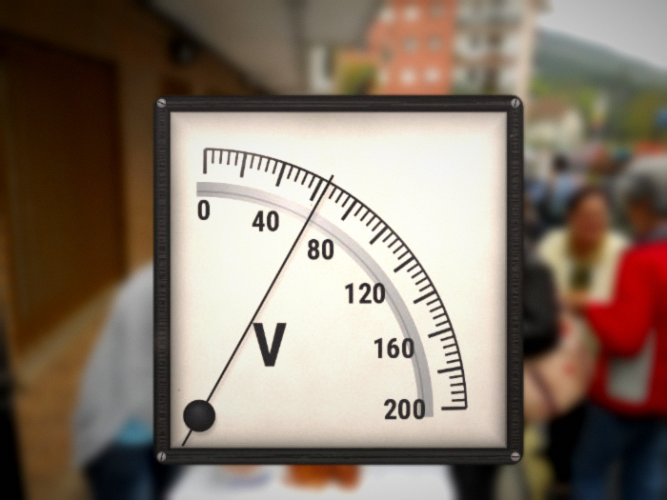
64 V
